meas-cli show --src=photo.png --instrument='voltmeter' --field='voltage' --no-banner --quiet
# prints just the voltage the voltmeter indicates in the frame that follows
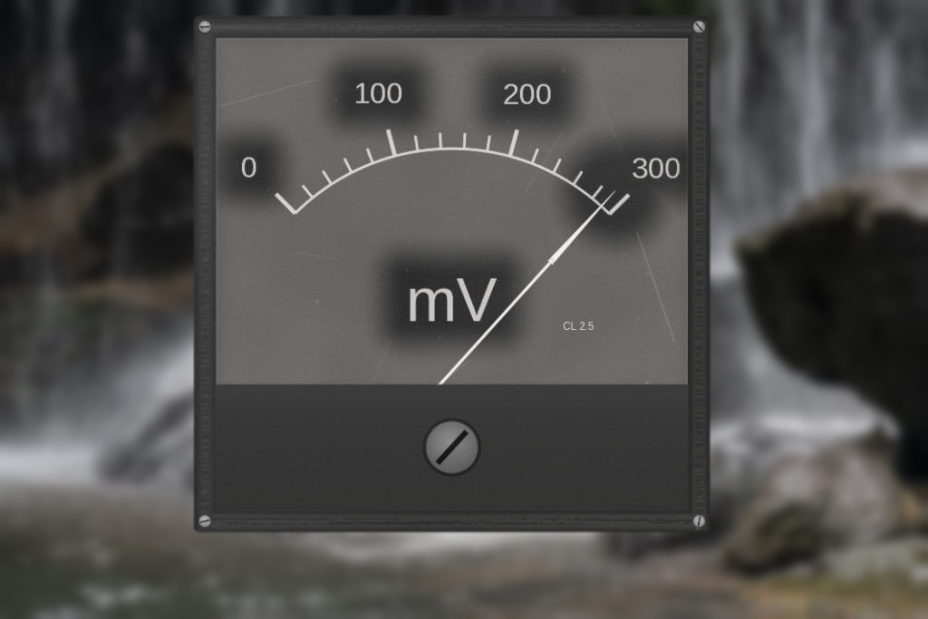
290 mV
